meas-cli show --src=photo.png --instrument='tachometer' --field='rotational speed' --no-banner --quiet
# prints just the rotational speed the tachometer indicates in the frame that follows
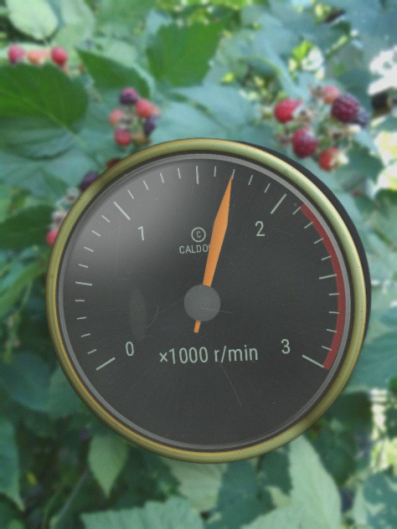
1700 rpm
